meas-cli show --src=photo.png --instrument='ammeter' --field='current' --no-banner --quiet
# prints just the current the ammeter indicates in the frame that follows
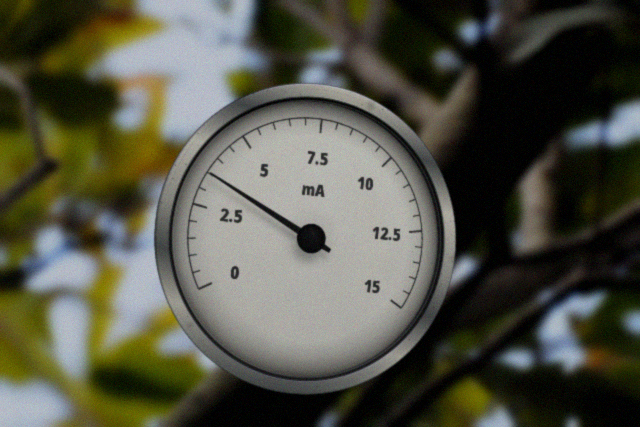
3.5 mA
